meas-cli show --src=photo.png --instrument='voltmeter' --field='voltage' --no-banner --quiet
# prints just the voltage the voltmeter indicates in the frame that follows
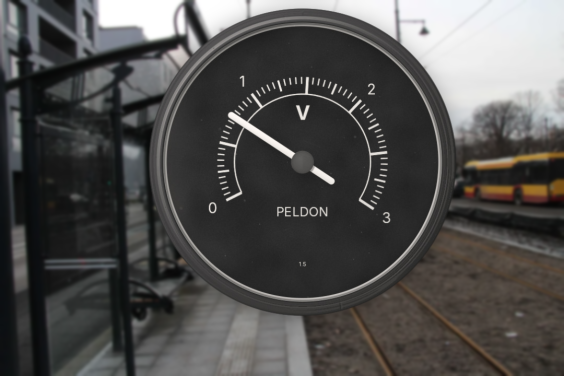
0.75 V
